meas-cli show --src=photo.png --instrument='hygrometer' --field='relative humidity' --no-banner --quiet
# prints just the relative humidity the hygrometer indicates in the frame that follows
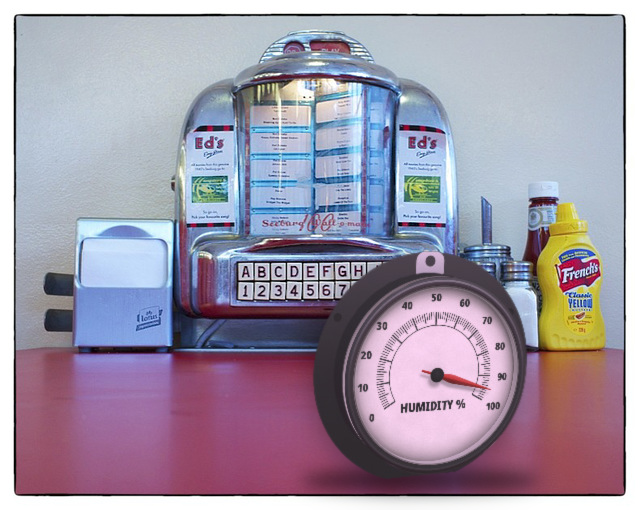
95 %
